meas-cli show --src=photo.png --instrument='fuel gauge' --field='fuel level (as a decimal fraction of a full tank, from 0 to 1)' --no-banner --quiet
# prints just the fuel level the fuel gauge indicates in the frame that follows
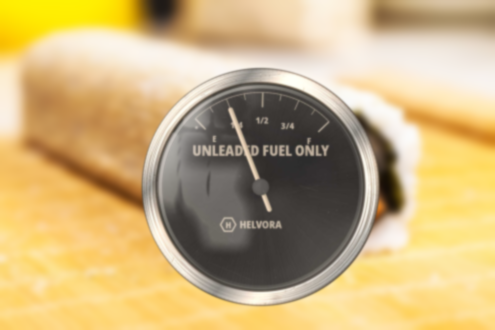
0.25
